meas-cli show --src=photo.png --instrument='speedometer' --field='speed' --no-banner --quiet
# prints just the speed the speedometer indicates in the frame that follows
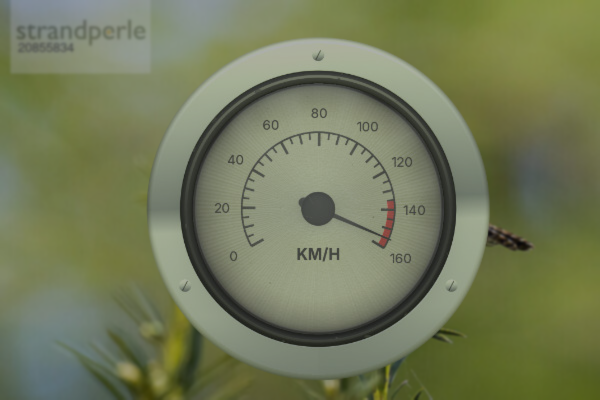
155 km/h
